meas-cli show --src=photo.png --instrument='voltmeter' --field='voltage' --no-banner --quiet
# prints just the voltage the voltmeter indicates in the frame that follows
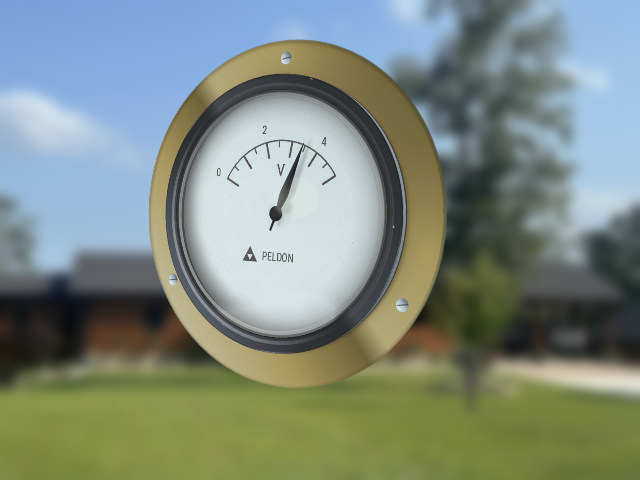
3.5 V
